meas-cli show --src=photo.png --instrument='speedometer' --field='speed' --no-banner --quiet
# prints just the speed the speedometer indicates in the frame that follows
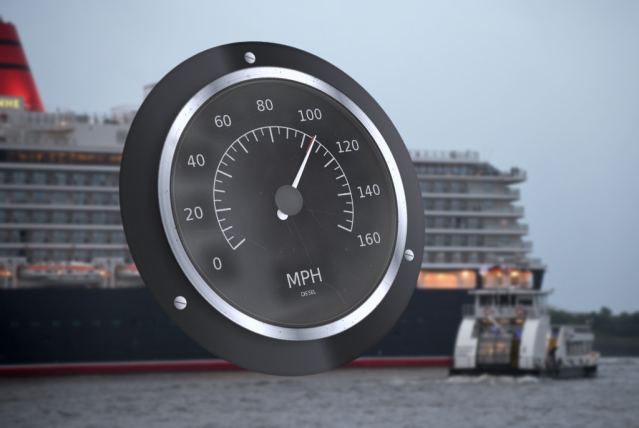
105 mph
